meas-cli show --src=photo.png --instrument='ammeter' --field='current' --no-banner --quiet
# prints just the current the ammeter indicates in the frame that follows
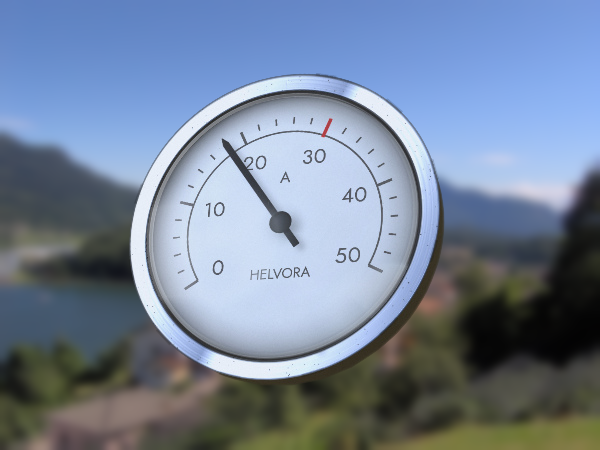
18 A
